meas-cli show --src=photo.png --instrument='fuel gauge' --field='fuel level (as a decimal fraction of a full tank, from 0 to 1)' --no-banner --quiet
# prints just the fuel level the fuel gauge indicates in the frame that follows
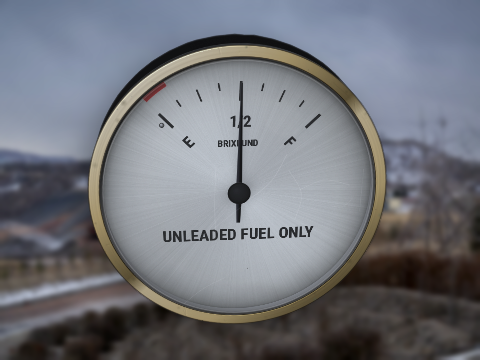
0.5
